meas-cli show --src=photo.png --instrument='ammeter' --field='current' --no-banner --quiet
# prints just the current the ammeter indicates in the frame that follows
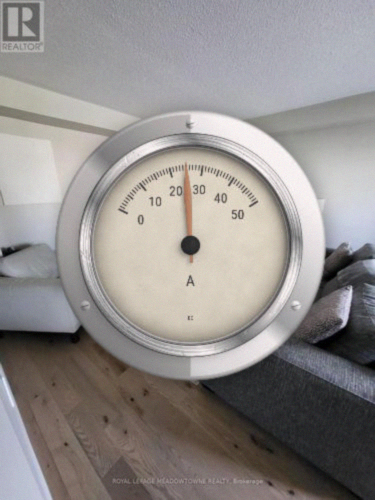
25 A
